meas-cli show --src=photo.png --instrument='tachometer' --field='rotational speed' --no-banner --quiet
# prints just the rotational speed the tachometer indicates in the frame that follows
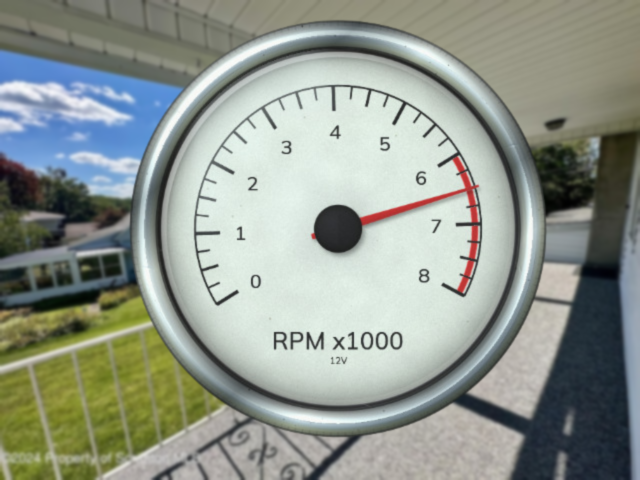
6500 rpm
